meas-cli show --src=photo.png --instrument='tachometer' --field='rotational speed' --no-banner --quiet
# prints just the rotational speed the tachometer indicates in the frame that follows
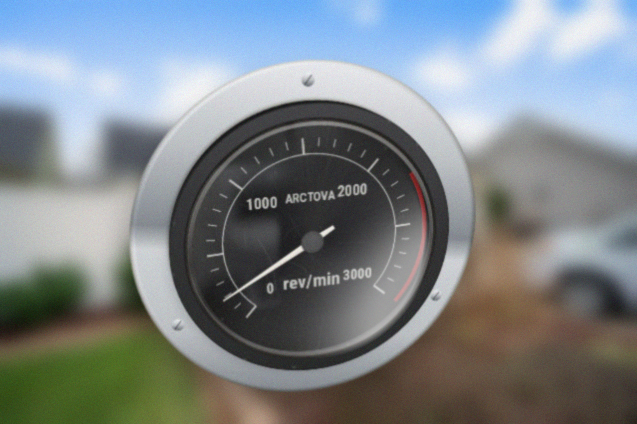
200 rpm
